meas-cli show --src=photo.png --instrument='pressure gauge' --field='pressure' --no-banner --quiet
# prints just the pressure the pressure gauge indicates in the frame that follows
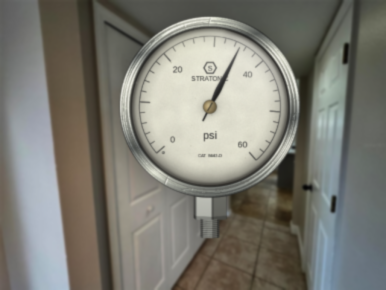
35 psi
